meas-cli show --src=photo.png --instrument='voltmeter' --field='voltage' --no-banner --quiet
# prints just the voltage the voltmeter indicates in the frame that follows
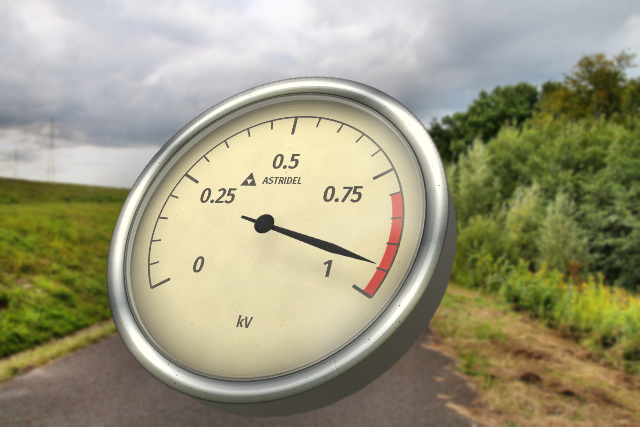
0.95 kV
